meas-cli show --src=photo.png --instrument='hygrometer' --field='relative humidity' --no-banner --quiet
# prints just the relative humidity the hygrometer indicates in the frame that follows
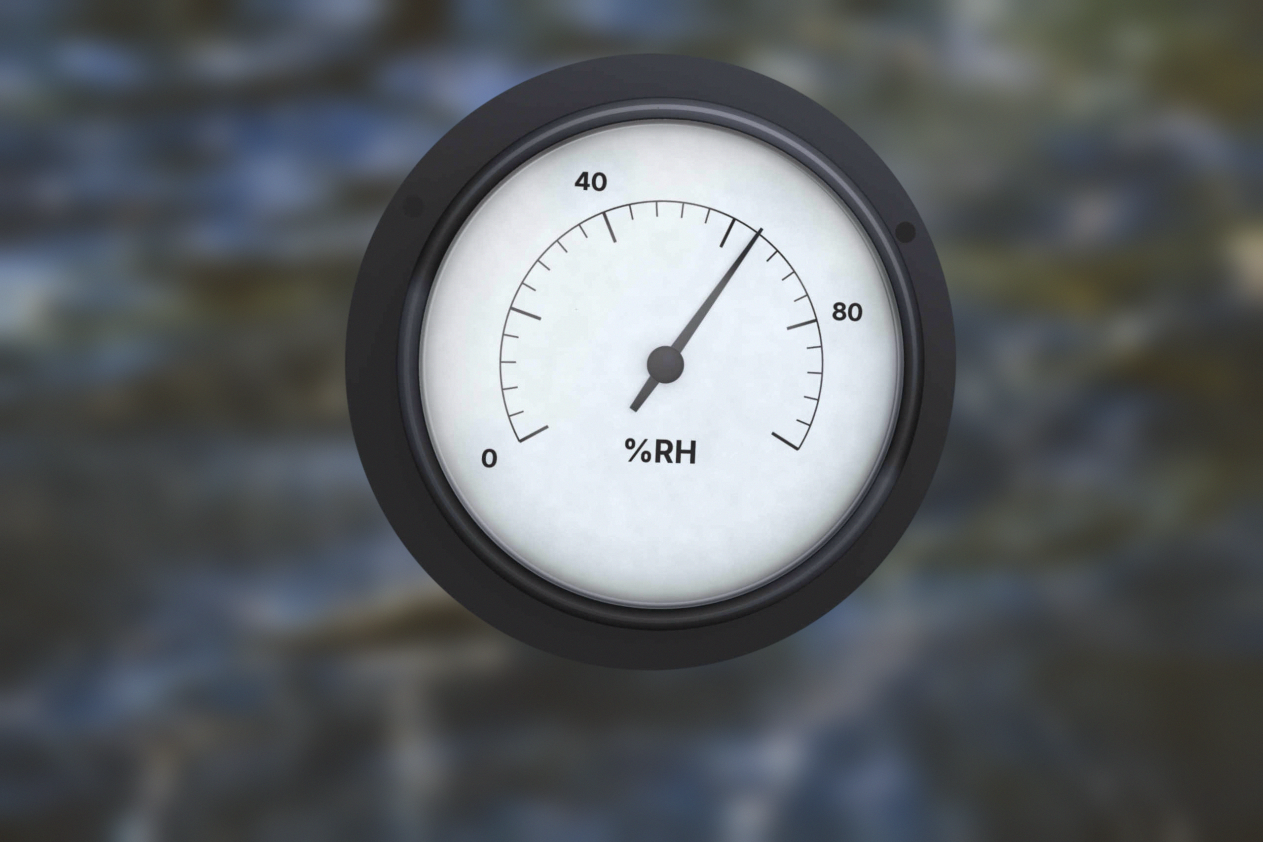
64 %
